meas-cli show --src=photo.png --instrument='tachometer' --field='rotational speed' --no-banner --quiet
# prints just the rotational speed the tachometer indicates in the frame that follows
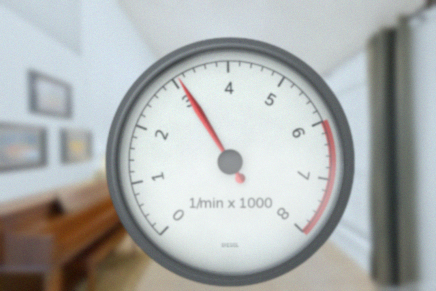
3100 rpm
